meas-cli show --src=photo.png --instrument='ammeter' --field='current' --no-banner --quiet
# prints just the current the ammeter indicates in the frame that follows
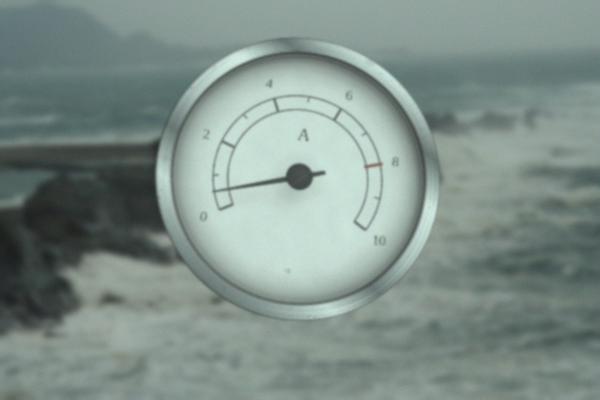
0.5 A
